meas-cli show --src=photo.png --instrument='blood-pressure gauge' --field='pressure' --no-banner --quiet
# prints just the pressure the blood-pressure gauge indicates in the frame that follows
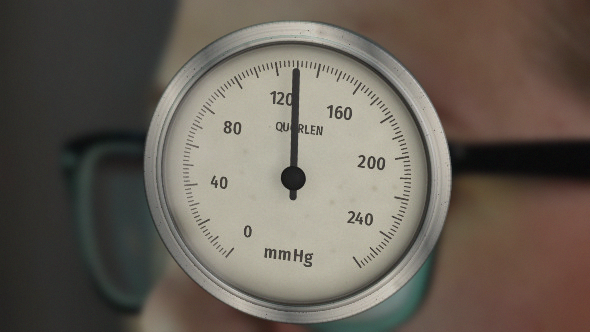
130 mmHg
